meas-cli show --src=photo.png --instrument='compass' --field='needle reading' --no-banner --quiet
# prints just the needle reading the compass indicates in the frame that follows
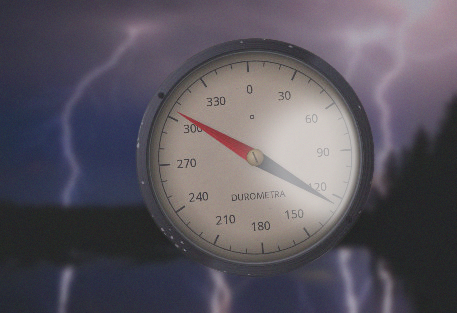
305 °
